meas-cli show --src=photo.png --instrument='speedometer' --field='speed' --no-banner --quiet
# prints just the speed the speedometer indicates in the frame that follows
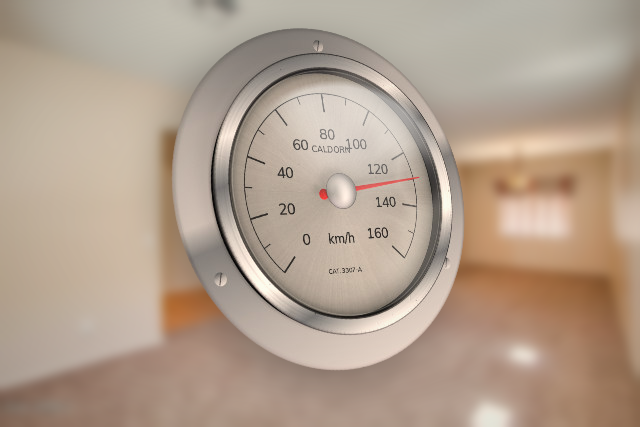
130 km/h
